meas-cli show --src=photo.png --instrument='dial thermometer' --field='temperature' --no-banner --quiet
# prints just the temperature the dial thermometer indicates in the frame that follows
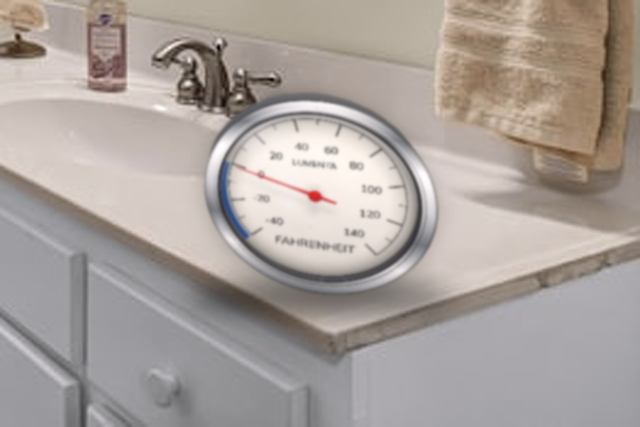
0 °F
